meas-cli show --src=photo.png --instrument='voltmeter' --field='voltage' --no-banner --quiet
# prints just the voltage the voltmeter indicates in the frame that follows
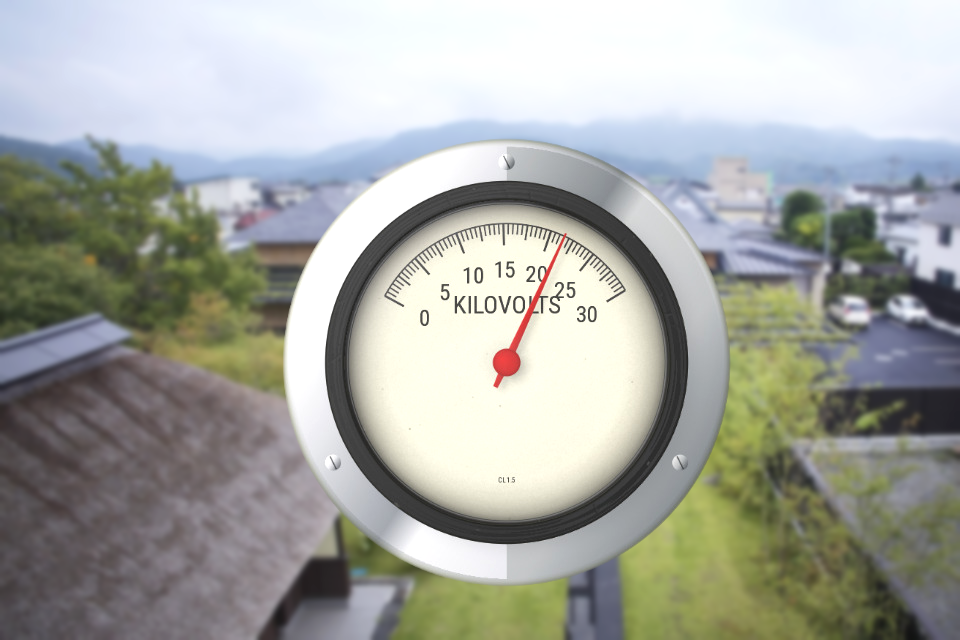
21.5 kV
